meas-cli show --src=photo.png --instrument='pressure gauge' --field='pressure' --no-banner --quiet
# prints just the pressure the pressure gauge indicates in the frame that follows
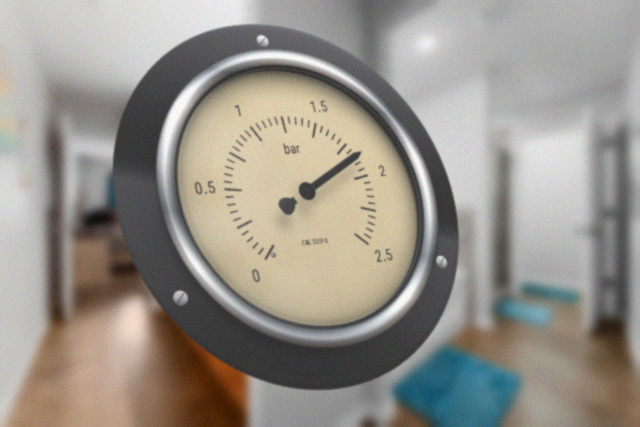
1.85 bar
